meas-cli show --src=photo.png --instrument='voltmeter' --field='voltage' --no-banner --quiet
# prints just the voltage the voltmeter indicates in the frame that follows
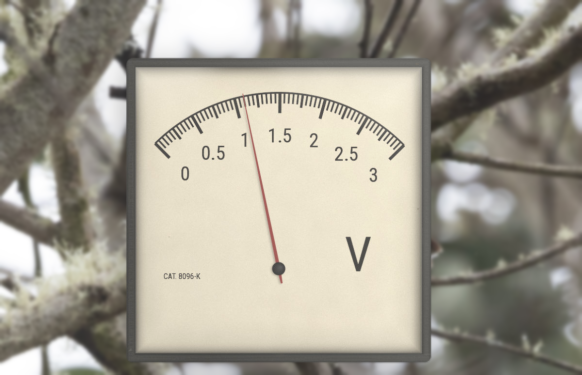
1.1 V
